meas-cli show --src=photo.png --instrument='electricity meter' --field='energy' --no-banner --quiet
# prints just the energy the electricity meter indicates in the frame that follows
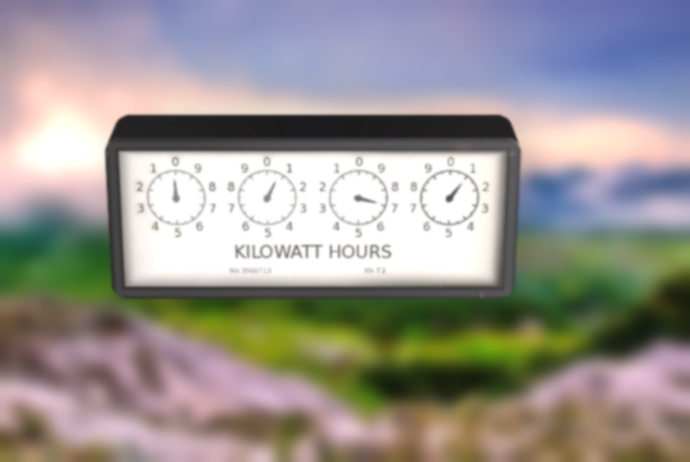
71 kWh
